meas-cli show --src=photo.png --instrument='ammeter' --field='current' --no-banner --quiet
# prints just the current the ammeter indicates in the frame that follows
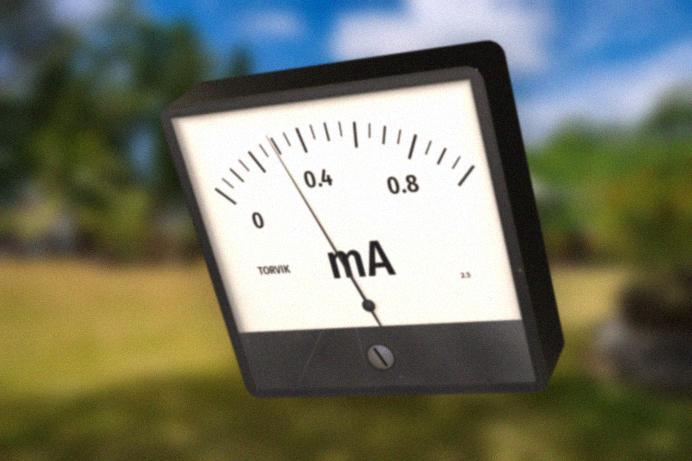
0.3 mA
